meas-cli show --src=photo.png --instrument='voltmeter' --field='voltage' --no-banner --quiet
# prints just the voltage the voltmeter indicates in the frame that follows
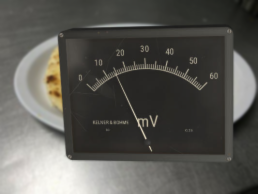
15 mV
